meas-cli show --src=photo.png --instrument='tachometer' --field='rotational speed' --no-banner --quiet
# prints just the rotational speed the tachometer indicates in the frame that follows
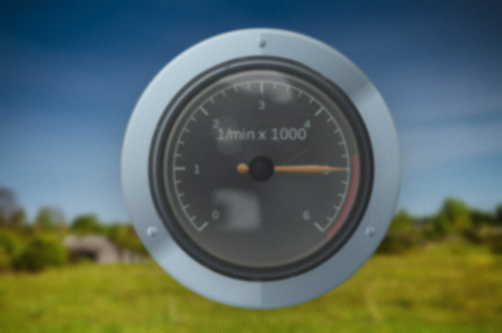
5000 rpm
